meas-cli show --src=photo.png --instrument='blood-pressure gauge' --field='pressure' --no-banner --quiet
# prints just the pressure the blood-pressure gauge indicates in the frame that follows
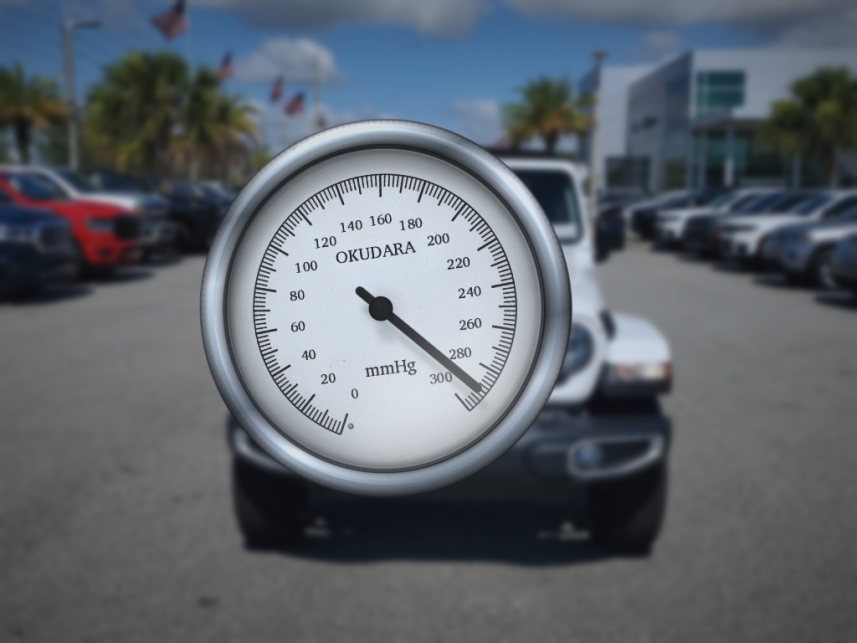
290 mmHg
